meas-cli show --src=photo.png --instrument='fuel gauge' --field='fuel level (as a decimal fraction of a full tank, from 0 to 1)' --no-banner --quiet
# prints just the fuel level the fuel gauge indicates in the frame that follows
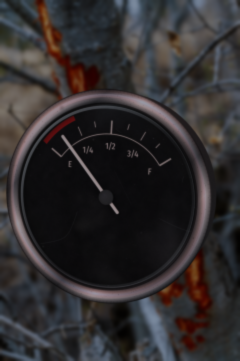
0.125
